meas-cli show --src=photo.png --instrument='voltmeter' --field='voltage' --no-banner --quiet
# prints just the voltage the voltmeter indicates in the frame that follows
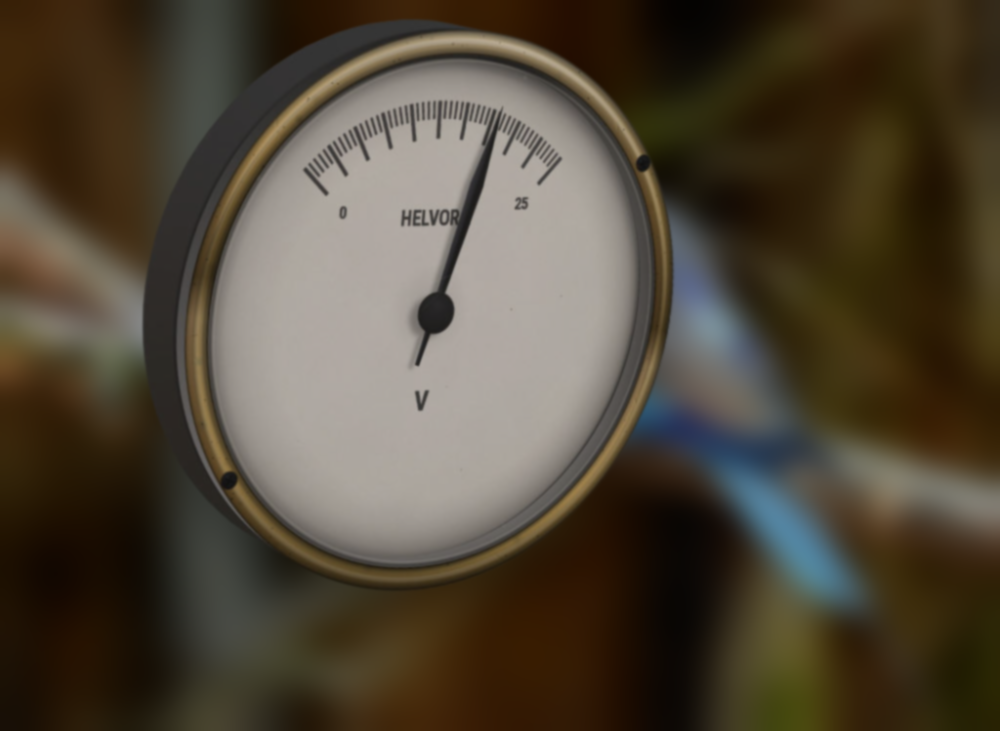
17.5 V
